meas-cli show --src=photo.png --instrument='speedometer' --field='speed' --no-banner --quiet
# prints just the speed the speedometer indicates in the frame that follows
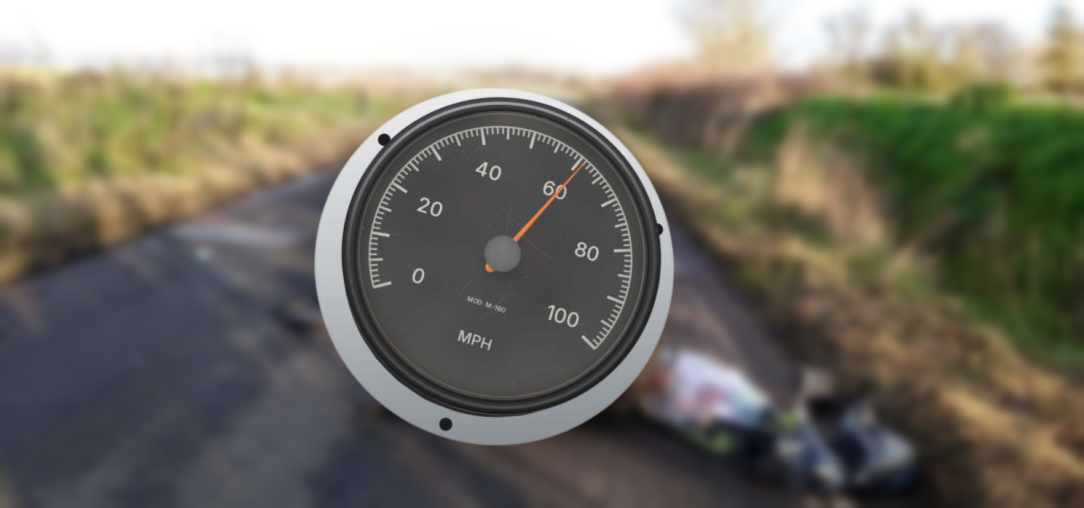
61 mph
